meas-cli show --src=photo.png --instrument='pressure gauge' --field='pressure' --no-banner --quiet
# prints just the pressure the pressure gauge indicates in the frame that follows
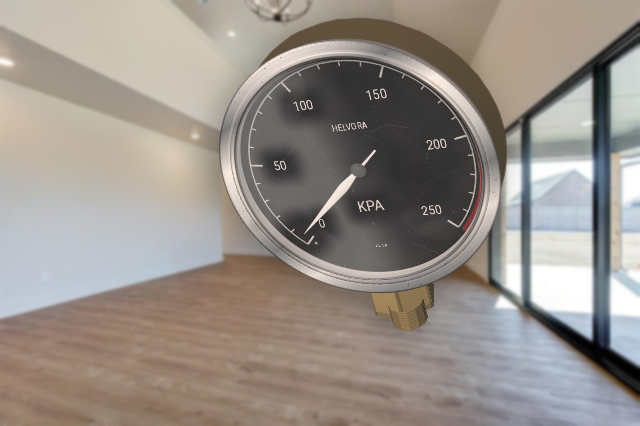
5 kPa
